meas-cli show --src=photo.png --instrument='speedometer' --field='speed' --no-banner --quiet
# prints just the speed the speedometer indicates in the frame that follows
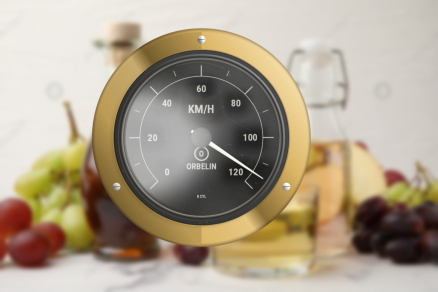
115 km/h
